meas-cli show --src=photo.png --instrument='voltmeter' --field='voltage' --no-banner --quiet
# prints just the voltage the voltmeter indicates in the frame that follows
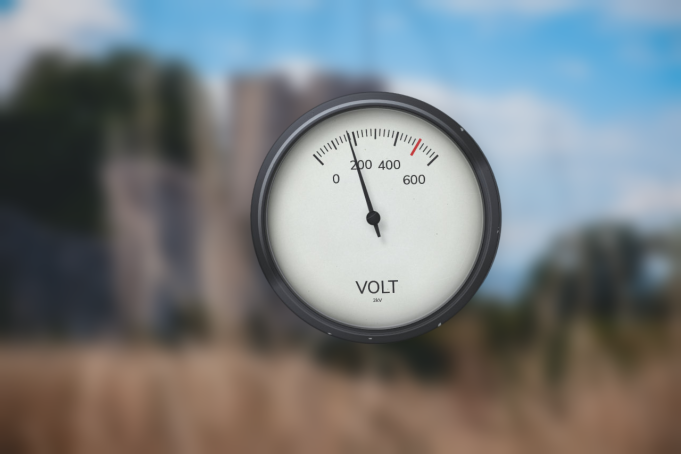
180 V
